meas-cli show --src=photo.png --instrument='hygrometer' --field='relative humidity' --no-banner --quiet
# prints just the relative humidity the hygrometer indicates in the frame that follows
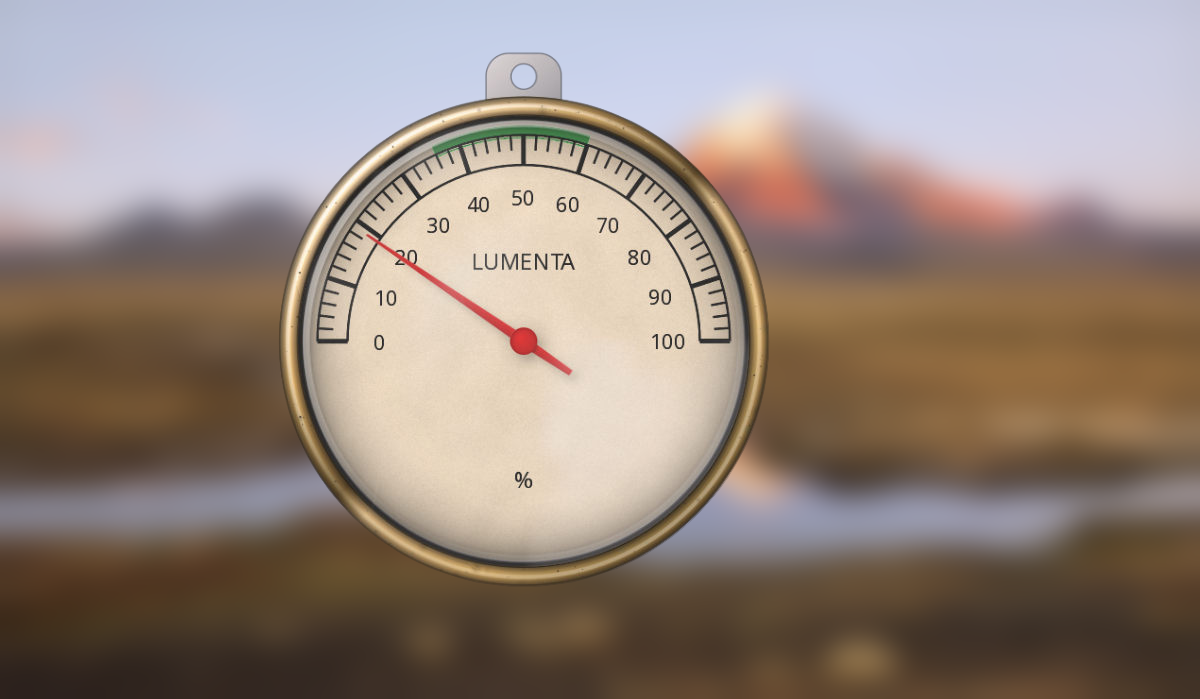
19 %
